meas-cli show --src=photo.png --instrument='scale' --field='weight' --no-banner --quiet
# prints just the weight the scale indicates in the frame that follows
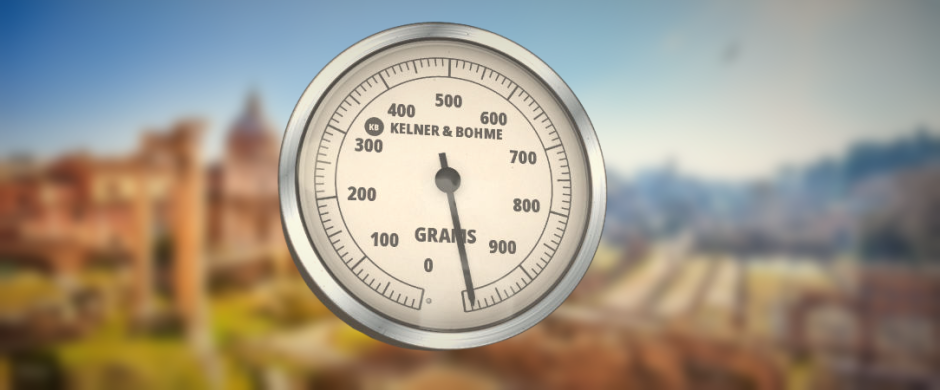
990 g
